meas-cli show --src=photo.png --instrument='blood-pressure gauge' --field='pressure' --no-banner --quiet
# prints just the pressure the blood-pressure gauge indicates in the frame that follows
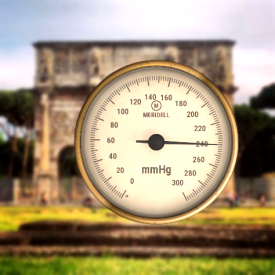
240 mmHg
